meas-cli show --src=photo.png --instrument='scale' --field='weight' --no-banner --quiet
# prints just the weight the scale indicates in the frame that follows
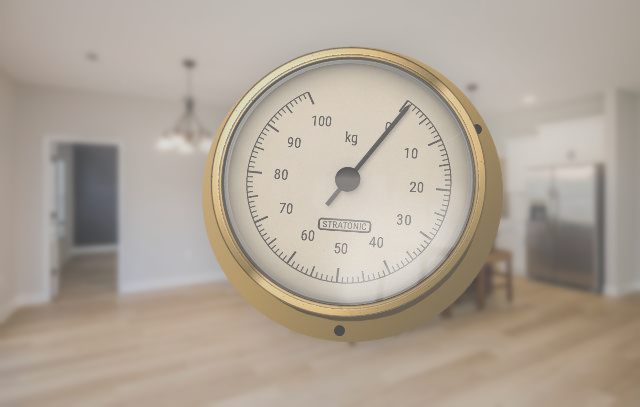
1 kg
